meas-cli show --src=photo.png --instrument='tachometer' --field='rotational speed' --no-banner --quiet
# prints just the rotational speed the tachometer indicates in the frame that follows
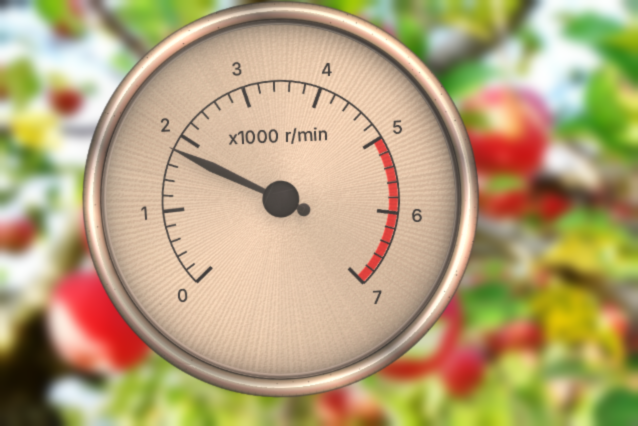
1800 rpm
